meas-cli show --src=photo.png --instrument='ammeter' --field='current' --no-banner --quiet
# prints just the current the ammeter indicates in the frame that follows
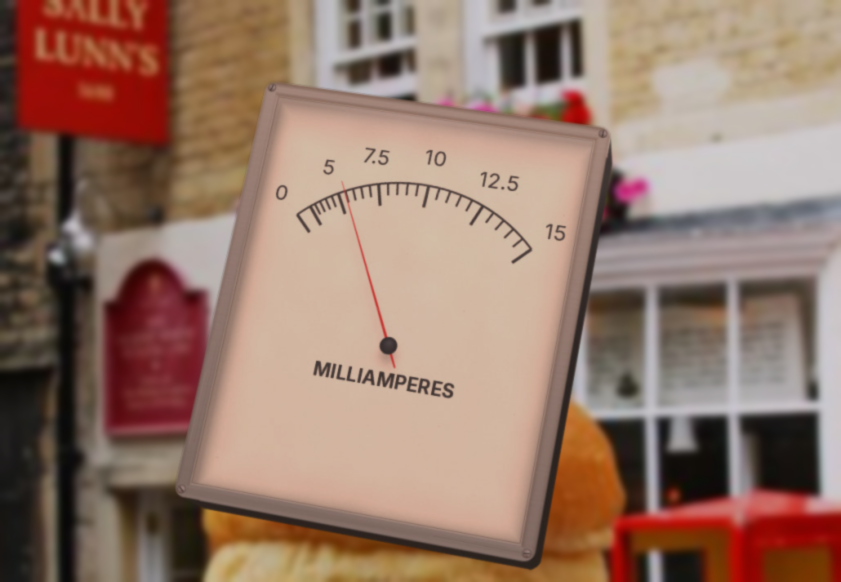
5.5 mA
